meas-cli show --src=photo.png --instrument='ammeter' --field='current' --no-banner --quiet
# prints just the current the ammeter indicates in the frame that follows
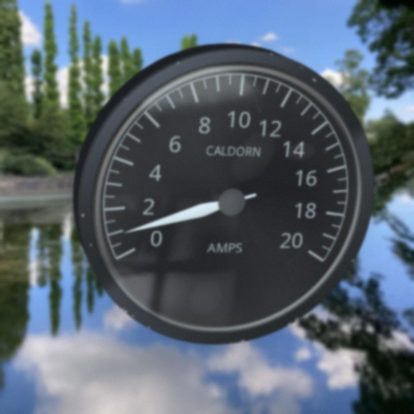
1 A
